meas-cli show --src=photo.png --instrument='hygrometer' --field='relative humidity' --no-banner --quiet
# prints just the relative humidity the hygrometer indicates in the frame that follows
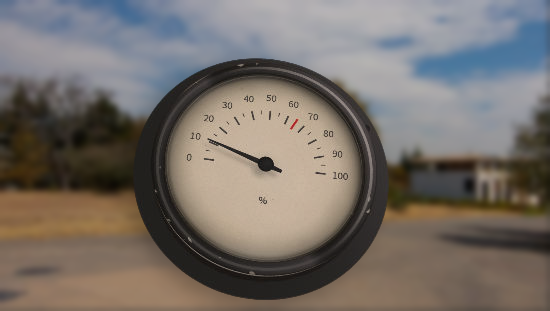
10 %
